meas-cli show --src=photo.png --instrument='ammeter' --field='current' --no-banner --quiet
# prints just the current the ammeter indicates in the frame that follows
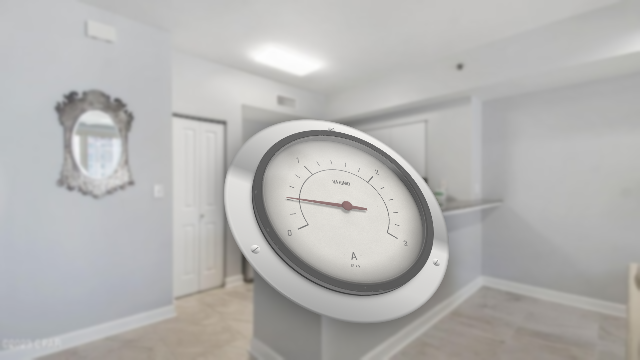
0.4 A
